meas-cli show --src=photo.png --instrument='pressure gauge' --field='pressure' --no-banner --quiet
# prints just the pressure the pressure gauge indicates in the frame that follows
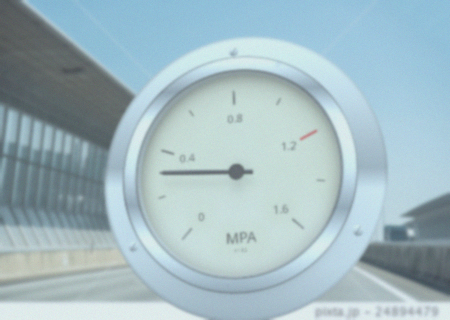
0.3 MPa
